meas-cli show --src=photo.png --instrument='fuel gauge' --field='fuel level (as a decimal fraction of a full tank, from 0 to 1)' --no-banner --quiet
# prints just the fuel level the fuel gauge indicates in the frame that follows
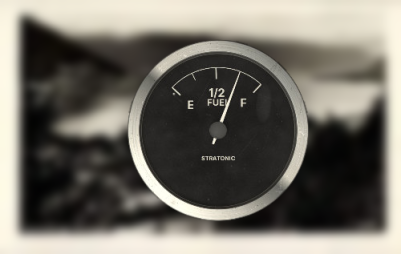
0.75
